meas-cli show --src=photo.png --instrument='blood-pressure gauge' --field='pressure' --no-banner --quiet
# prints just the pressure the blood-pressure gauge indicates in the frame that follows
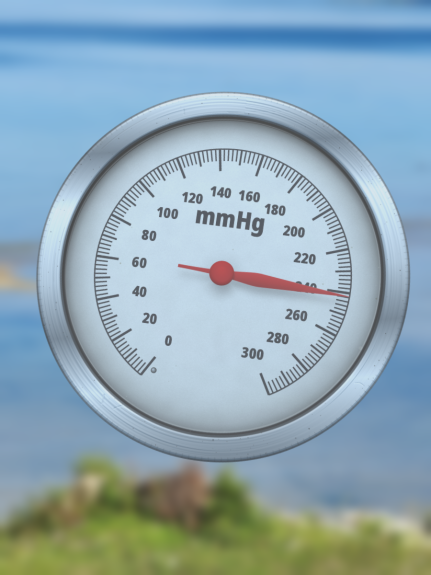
242 mmHg
